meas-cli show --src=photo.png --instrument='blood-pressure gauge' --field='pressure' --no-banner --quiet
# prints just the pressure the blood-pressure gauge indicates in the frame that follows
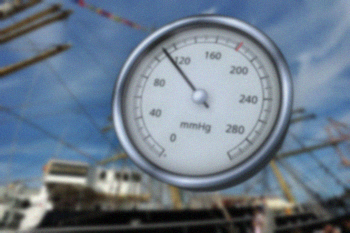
110 mmHg
